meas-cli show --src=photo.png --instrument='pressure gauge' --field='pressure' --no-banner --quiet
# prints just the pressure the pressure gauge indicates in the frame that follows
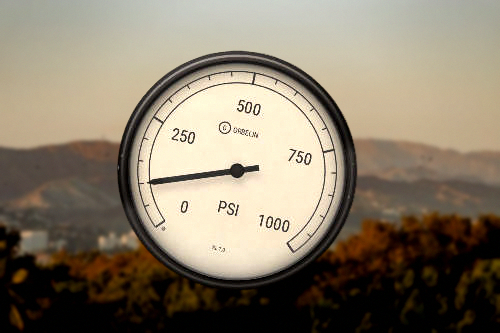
100 psi
